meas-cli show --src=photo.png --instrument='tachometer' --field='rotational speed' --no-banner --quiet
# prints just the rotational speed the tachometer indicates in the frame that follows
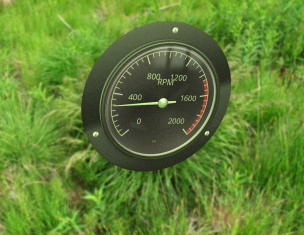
300 rpm
